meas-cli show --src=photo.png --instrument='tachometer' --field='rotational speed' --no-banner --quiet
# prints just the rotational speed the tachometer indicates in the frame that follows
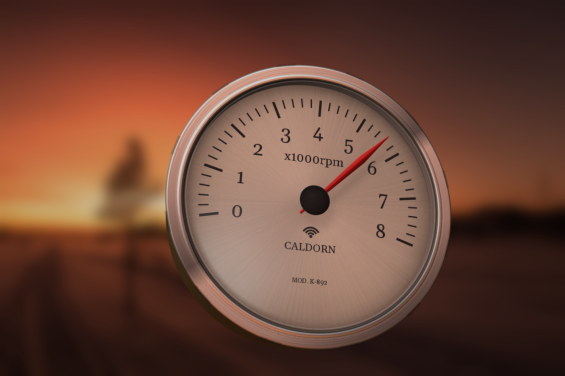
5600 rpm
